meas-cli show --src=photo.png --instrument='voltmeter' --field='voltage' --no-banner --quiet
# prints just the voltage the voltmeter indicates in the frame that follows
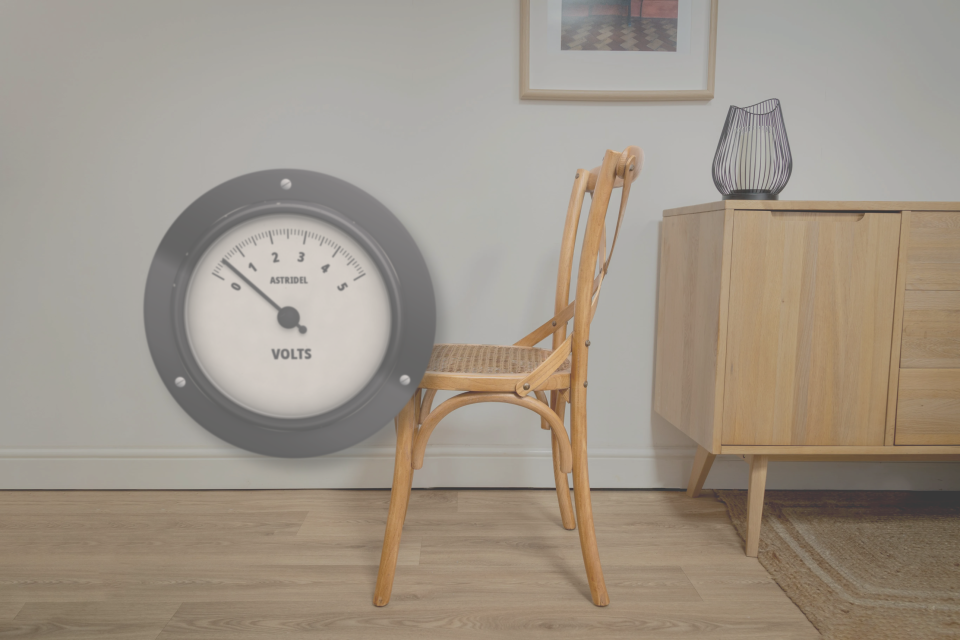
0.5 V
